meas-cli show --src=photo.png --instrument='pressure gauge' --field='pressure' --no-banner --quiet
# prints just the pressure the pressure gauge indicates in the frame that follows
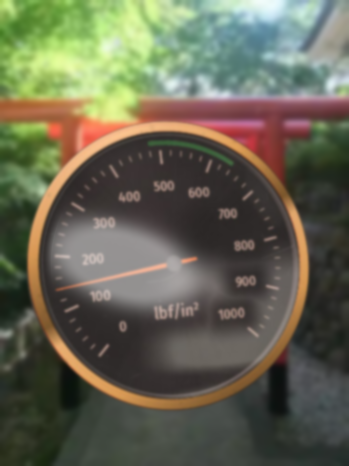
140 psi
